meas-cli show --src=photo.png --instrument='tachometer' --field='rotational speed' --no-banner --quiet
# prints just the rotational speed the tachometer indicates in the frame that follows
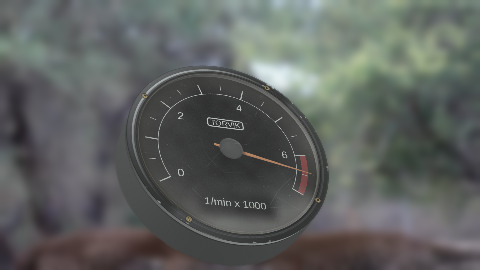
6500 rpm
